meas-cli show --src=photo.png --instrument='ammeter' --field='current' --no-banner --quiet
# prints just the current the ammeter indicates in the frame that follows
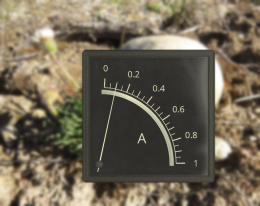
0.1 A
